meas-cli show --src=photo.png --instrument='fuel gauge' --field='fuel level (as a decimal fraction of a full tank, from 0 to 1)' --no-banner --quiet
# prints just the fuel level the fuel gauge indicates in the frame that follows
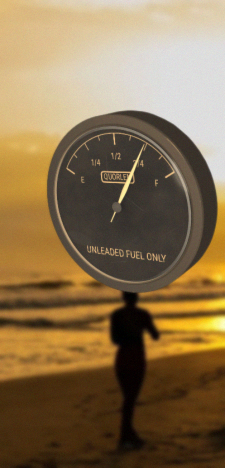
0.75
